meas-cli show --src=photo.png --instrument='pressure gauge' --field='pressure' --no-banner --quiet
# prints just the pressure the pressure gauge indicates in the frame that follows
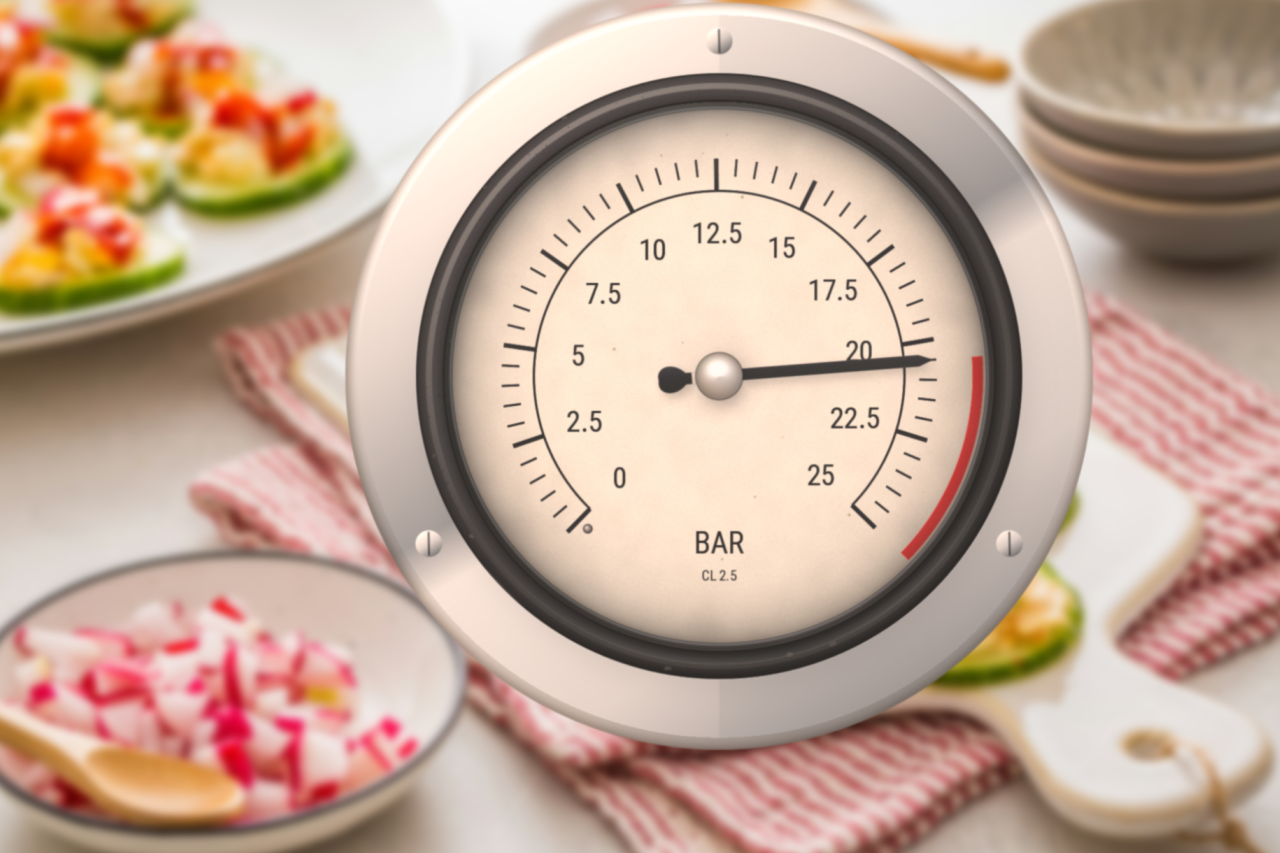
20.5 bar
